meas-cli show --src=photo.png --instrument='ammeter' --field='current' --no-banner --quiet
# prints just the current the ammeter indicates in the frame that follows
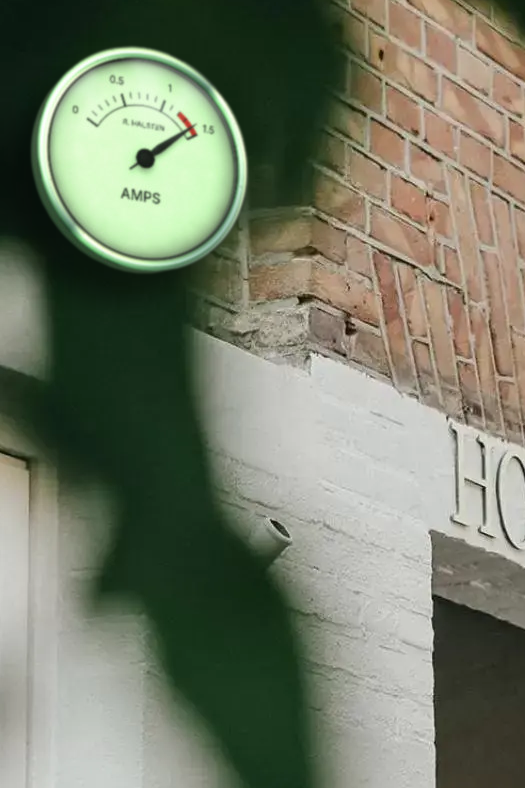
1.4 A
